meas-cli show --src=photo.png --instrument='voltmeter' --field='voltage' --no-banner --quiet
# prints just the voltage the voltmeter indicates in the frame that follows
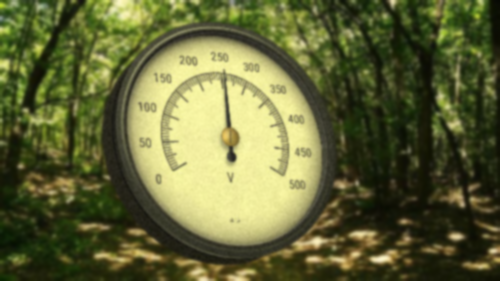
250 V
